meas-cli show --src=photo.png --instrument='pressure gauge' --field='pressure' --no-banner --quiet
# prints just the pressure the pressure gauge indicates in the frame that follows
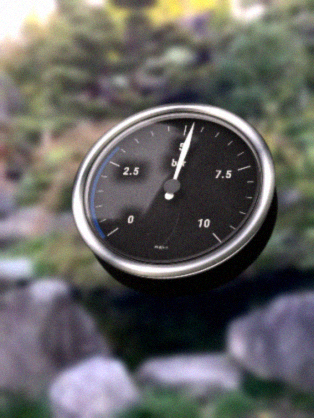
5.25 bar
